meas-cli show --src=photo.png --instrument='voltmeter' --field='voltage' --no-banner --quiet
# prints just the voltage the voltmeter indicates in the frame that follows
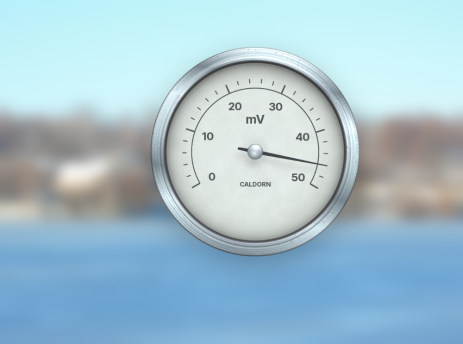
46 mV
